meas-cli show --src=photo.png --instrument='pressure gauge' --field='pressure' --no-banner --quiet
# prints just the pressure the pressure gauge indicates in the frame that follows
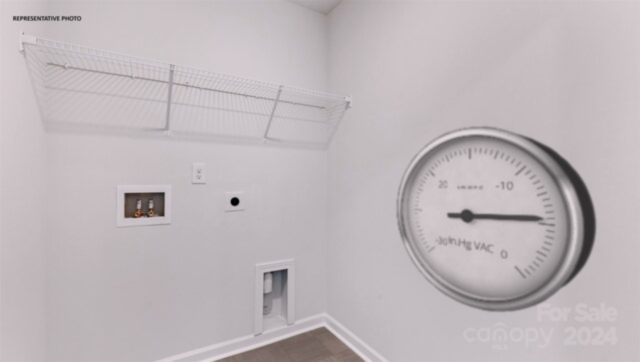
-5.5 inHg
